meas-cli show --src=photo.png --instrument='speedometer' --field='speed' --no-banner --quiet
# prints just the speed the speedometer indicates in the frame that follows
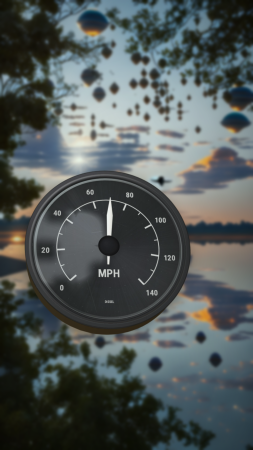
70 mph
